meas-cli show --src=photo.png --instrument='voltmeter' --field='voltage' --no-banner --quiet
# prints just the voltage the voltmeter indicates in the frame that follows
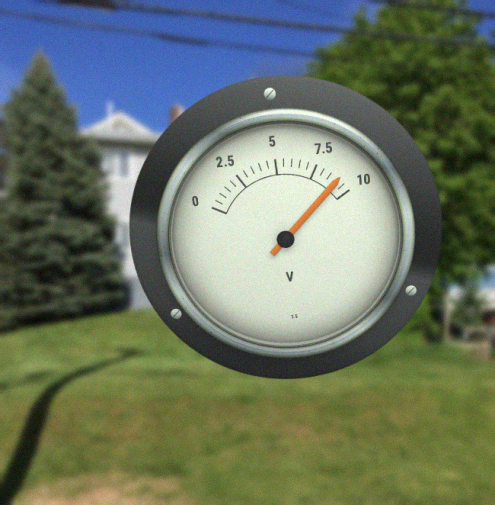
9 V
